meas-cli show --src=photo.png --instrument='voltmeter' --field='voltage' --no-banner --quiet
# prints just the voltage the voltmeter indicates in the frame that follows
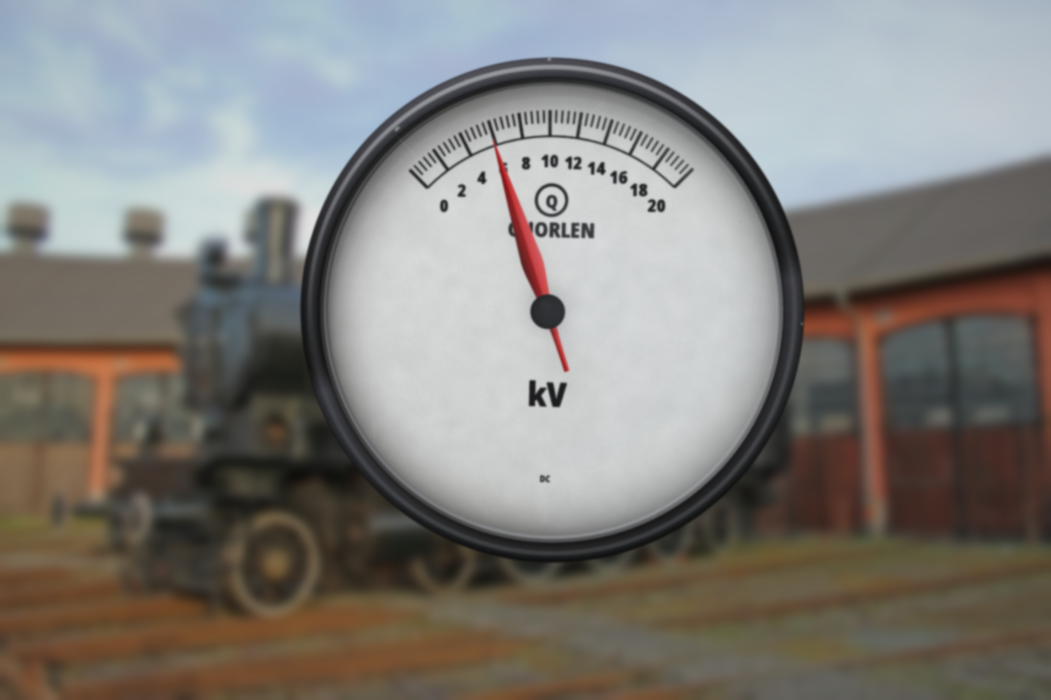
6 kV
